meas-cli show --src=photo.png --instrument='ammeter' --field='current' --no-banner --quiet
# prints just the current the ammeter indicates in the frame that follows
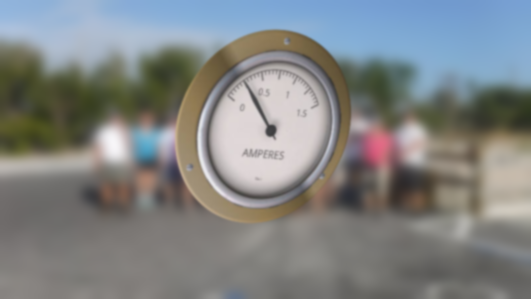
0.25 A
